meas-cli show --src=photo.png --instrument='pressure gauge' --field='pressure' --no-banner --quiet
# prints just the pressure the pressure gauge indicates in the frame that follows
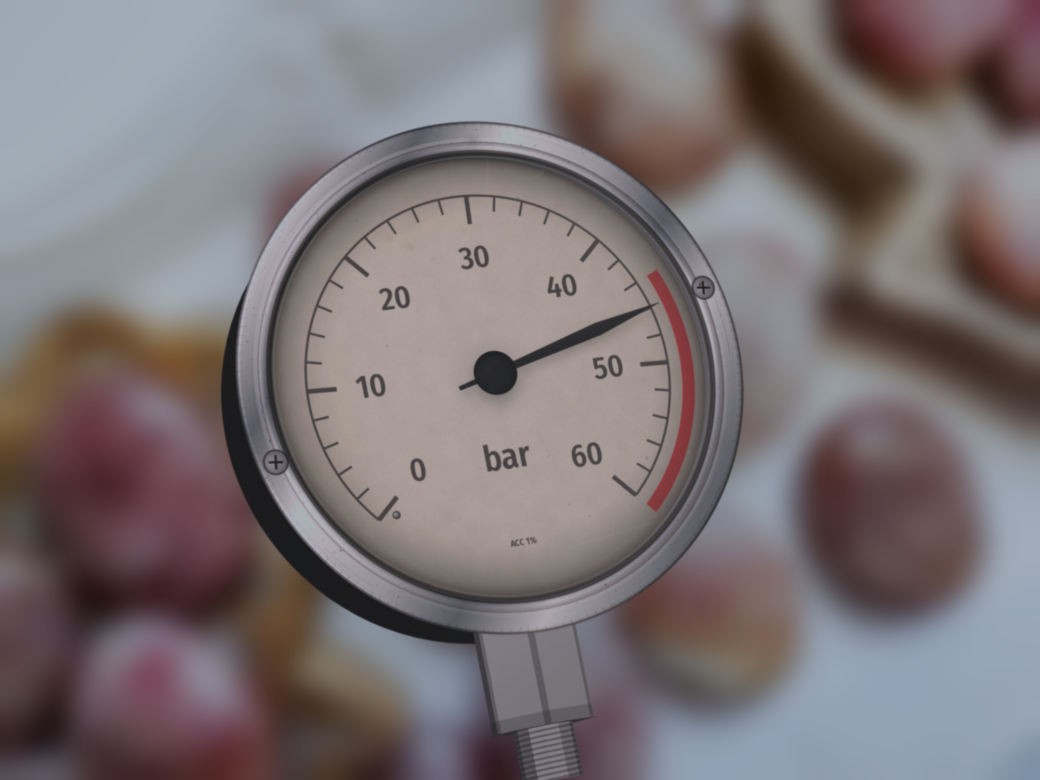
46 bar
